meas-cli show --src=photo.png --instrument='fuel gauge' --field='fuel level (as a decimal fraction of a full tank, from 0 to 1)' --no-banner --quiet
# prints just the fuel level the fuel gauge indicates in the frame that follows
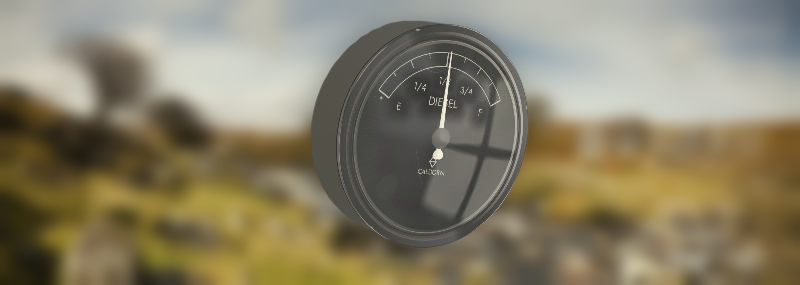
0.5
